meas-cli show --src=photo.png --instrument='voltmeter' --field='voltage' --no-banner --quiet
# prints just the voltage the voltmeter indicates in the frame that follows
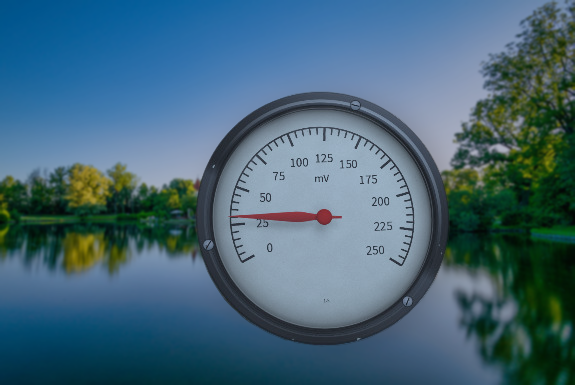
30 mV
